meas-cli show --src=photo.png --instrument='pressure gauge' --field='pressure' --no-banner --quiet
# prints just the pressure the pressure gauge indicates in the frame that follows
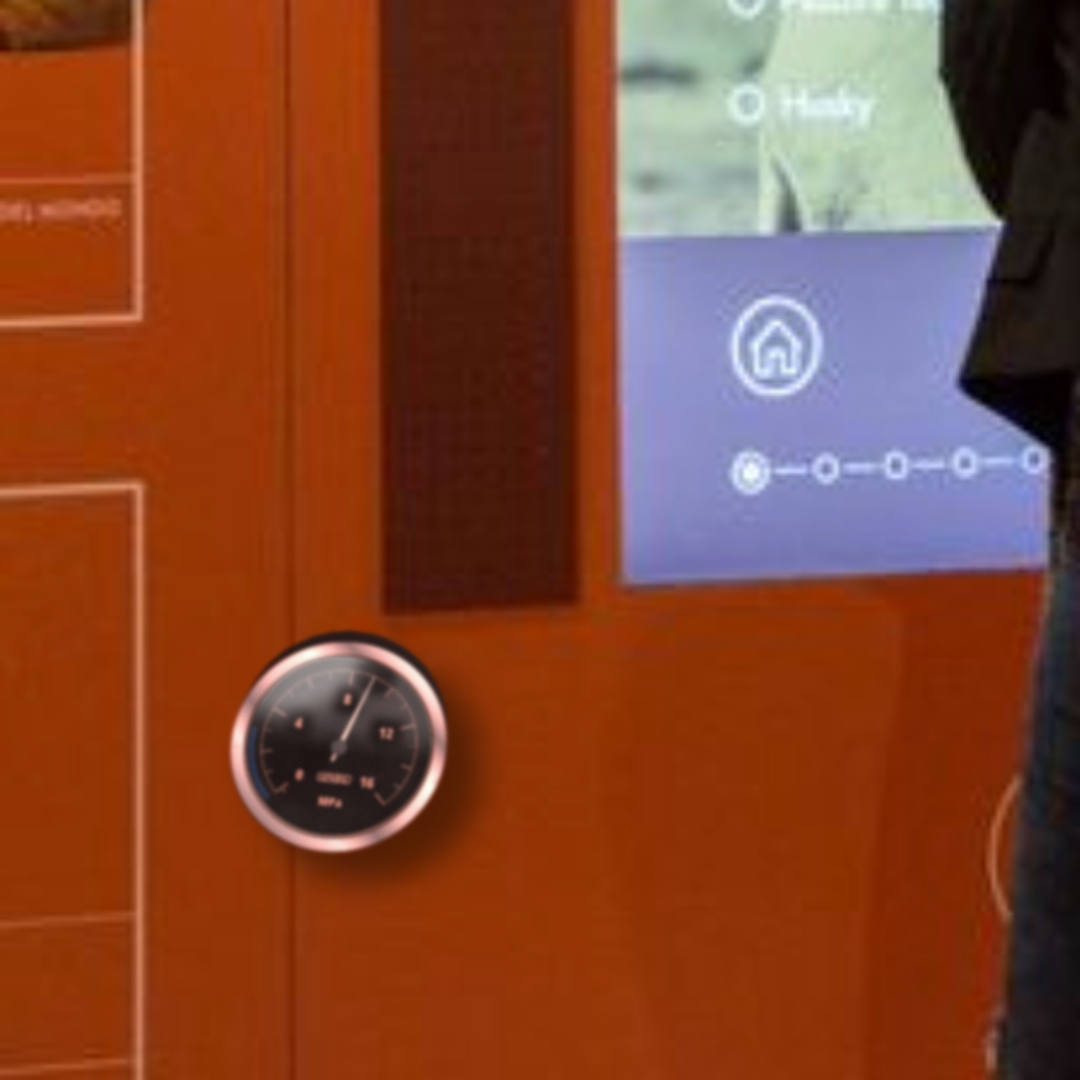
9 MPa
